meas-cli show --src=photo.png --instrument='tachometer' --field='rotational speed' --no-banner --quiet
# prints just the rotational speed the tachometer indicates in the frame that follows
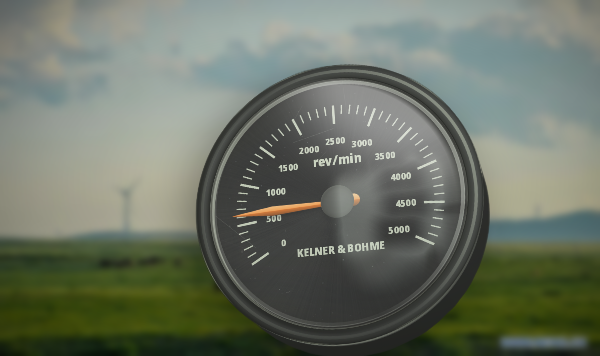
600 rpm
